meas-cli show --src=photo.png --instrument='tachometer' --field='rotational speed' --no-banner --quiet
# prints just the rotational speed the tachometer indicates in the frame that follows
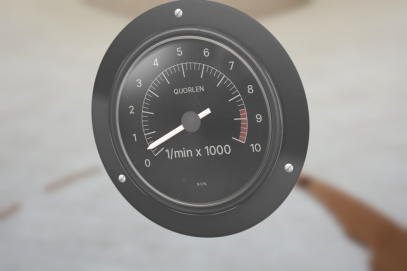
400 rpm
